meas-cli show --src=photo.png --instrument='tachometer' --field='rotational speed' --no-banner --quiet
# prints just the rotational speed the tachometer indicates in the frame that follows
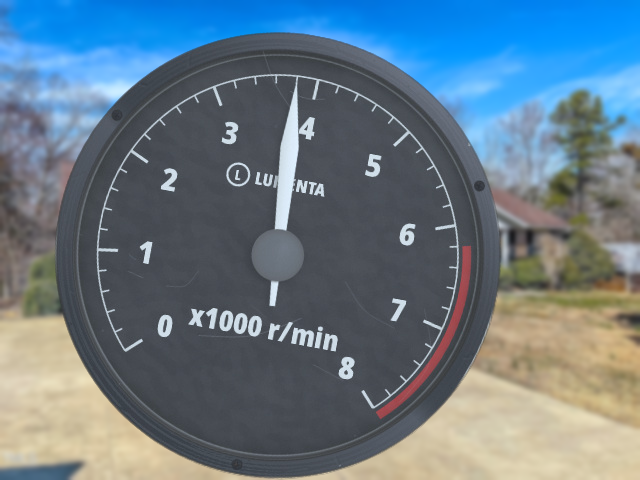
3800 rpm
